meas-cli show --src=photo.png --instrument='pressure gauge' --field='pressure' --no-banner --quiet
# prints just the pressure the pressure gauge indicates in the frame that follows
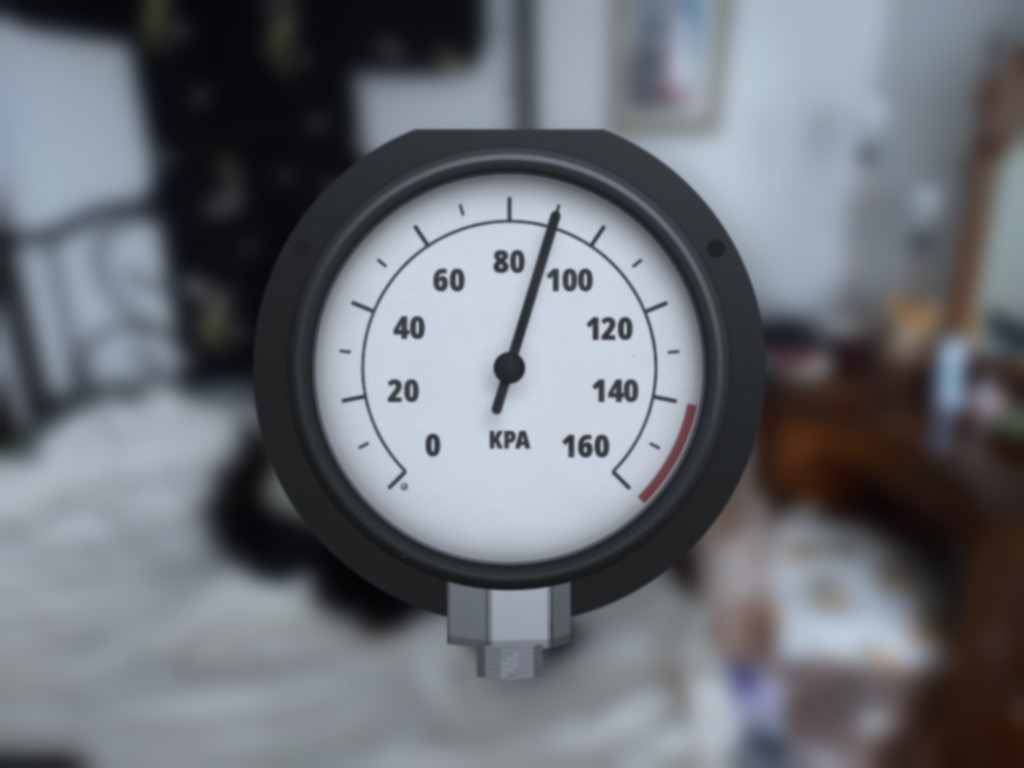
90 kPa
